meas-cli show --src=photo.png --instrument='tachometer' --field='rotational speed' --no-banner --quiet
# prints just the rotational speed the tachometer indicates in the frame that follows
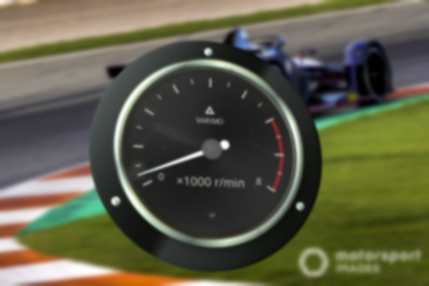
250 rpm
